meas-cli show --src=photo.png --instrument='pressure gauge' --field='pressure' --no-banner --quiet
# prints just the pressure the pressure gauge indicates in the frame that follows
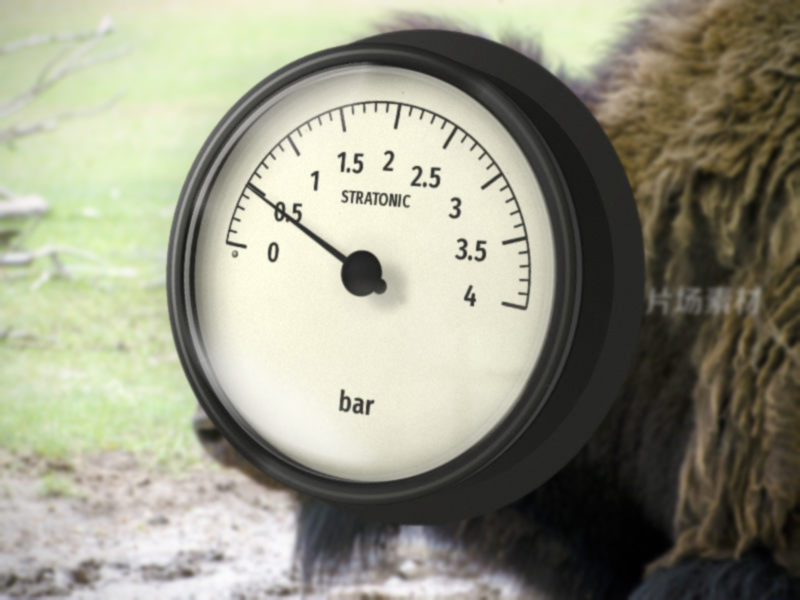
0.5 bar
